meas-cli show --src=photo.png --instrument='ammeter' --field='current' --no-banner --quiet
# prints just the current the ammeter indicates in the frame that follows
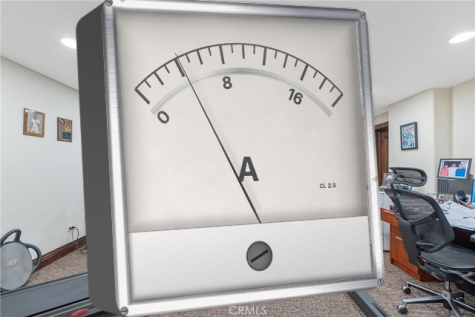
4 A
